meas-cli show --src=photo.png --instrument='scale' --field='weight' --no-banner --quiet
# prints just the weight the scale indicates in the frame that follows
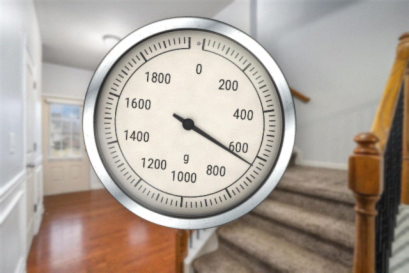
640 g
